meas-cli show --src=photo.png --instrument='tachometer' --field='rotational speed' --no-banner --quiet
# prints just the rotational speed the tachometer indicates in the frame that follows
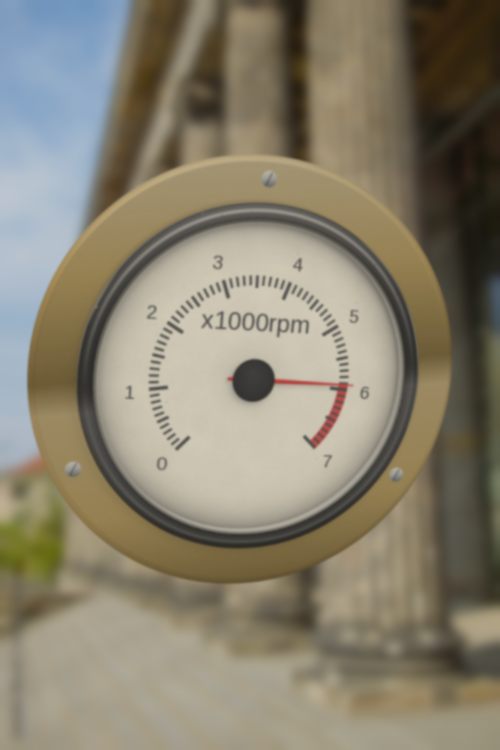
5900 rpm
